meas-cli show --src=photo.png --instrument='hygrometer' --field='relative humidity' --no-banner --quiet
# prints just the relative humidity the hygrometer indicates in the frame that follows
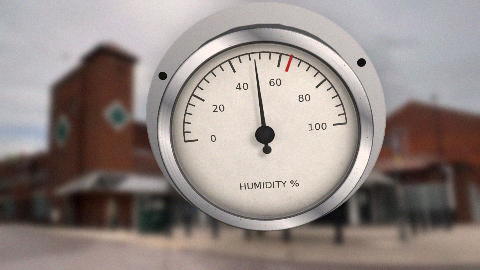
50 %
